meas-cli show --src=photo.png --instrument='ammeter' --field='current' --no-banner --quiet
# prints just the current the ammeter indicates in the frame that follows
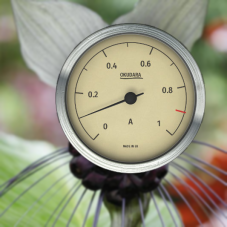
0.1 A
